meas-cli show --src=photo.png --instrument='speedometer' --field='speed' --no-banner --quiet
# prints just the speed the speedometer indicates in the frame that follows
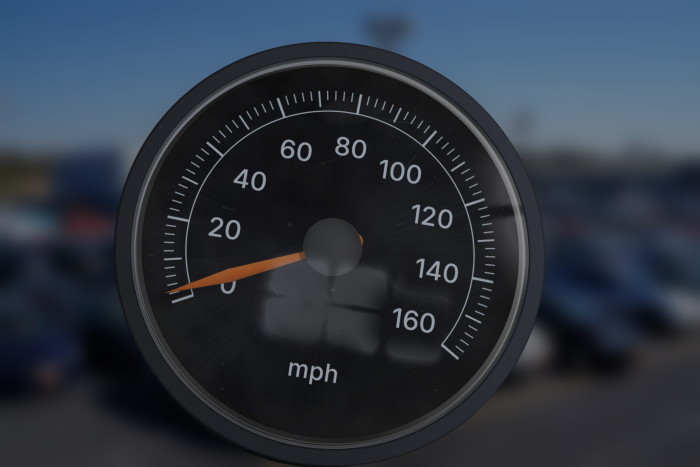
2 mph
